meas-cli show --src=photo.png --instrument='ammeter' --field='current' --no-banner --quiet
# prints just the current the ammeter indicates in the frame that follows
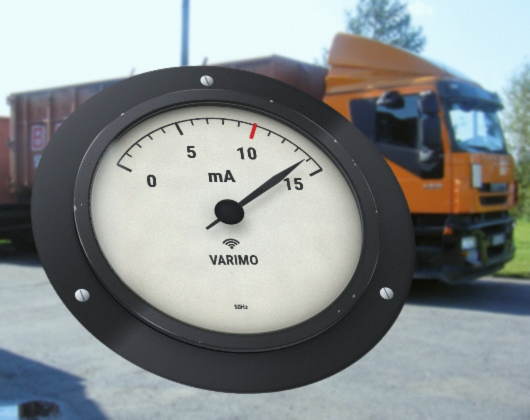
14 mA
